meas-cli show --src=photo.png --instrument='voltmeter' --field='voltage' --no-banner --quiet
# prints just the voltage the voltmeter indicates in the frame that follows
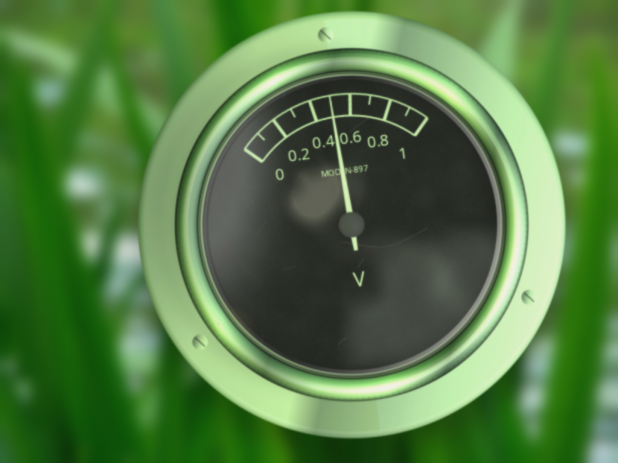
0.5 V
